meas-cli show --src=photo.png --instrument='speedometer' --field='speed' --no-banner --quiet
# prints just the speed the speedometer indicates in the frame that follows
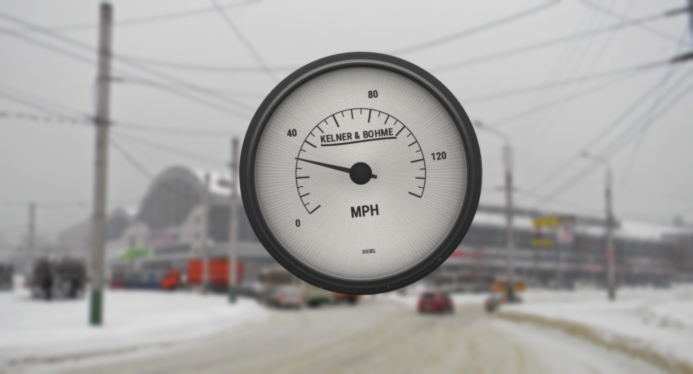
30 mph
